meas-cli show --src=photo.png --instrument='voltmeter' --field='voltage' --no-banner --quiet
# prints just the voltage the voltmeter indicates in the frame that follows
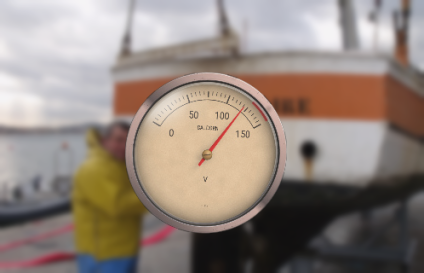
120 V
